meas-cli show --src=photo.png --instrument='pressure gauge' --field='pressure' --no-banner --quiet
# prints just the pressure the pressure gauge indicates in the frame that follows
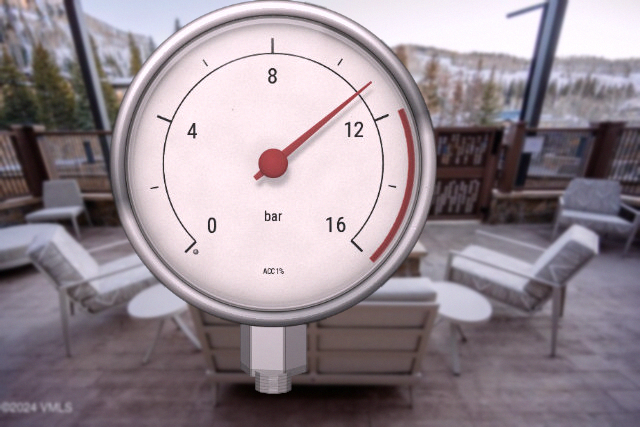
11 bar
